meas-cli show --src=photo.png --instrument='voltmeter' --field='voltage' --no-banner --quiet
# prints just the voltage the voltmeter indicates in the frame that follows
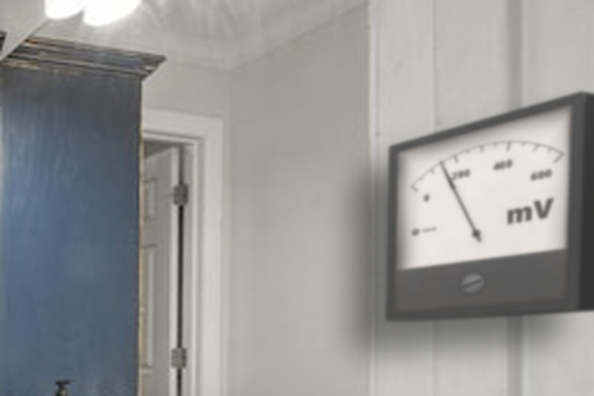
150 mV
